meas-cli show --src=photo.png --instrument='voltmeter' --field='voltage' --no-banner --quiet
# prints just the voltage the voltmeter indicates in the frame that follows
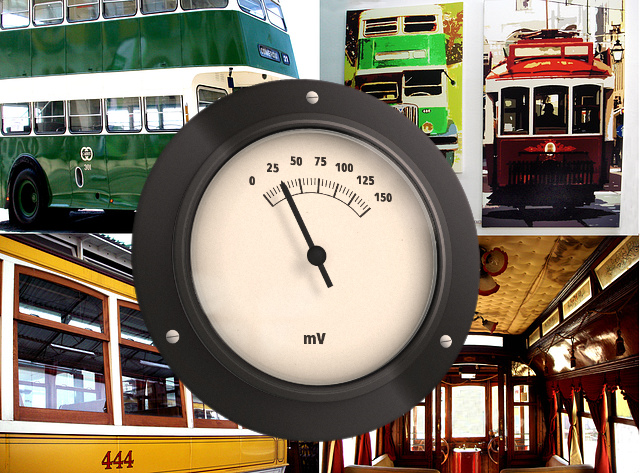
25 mV
